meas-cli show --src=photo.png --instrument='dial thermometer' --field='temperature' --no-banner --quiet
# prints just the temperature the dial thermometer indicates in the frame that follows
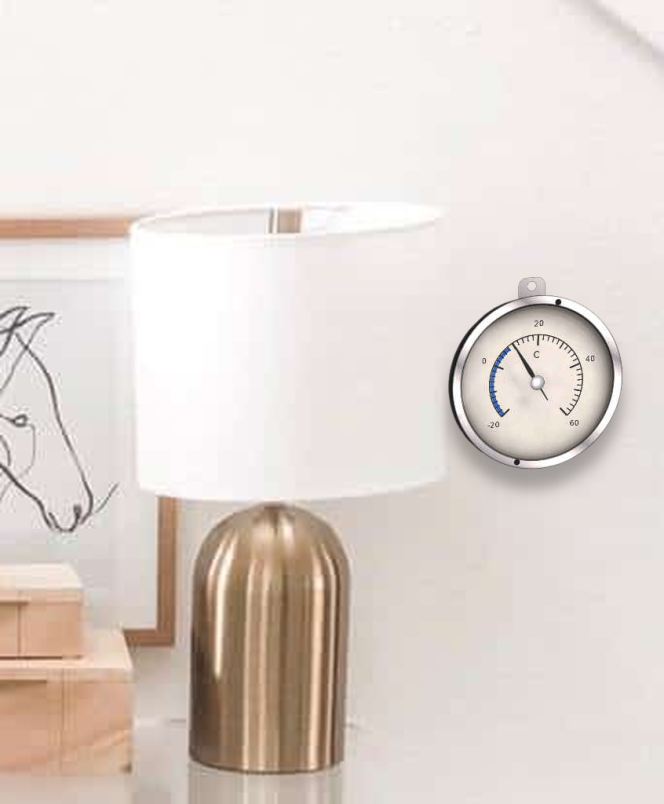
10 °C
